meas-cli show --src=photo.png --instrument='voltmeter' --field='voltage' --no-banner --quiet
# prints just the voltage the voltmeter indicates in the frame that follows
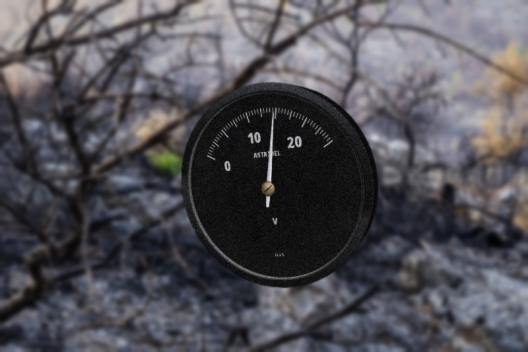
15 V
